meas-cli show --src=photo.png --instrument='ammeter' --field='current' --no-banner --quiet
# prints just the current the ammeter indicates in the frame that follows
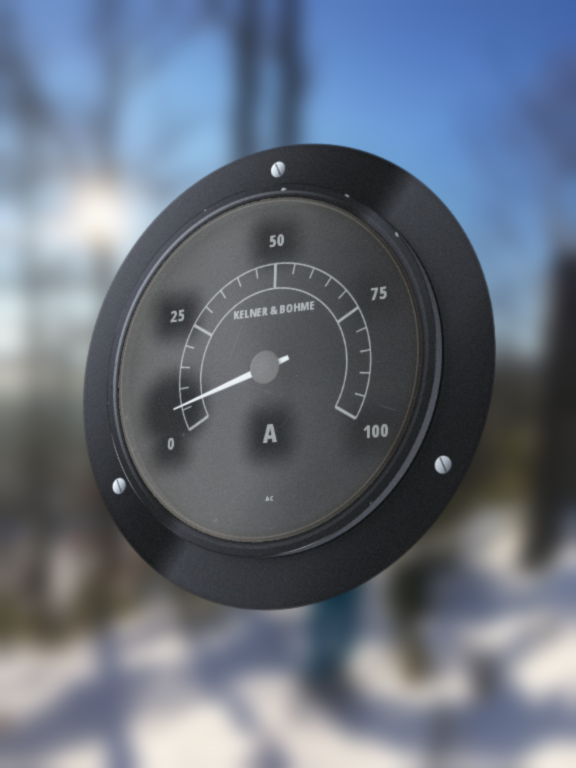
5 A
